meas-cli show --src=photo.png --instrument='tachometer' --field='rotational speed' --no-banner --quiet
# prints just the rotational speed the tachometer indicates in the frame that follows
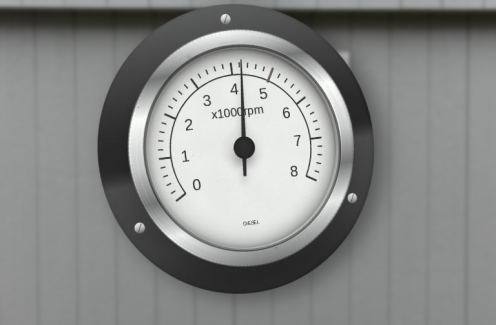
4200 rpm
